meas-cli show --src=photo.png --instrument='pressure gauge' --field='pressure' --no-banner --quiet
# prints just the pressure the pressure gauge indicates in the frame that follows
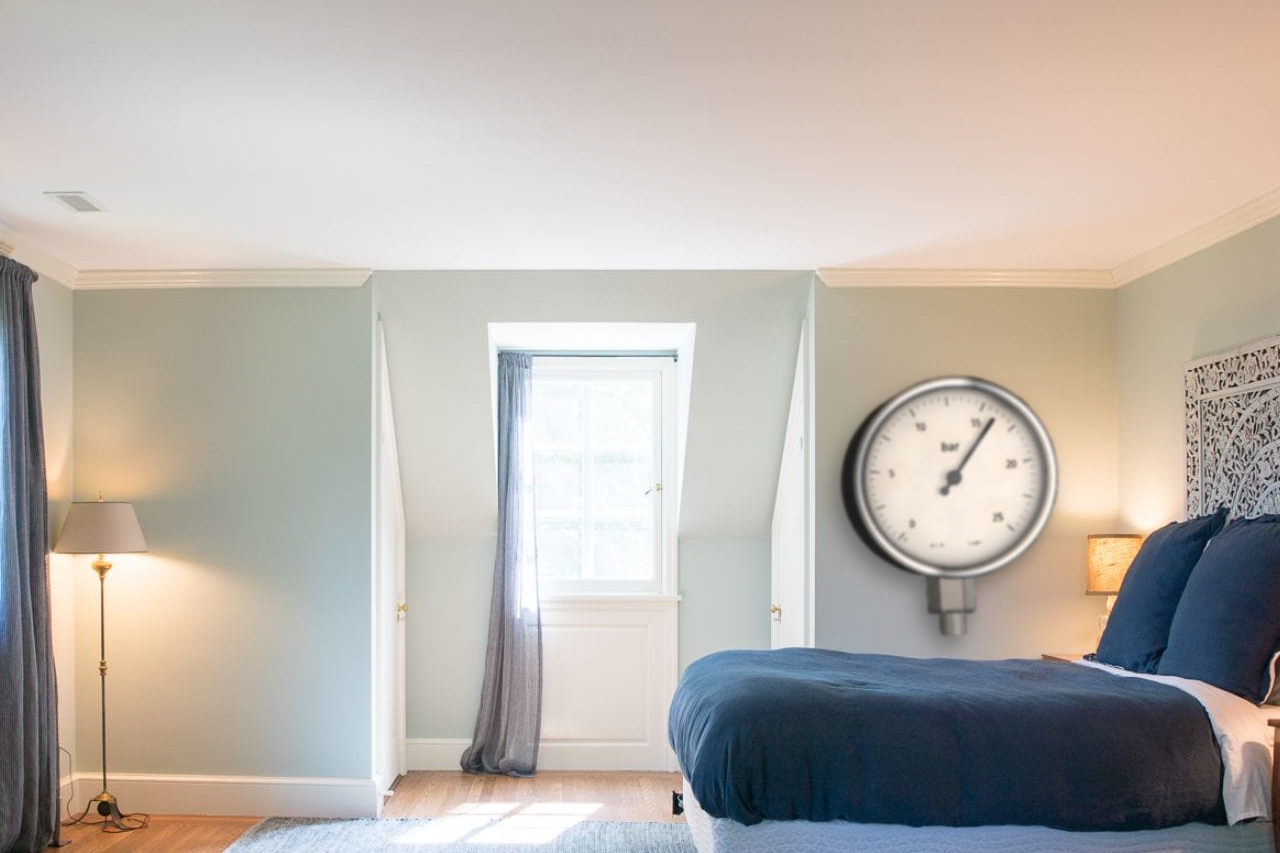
16 bar
